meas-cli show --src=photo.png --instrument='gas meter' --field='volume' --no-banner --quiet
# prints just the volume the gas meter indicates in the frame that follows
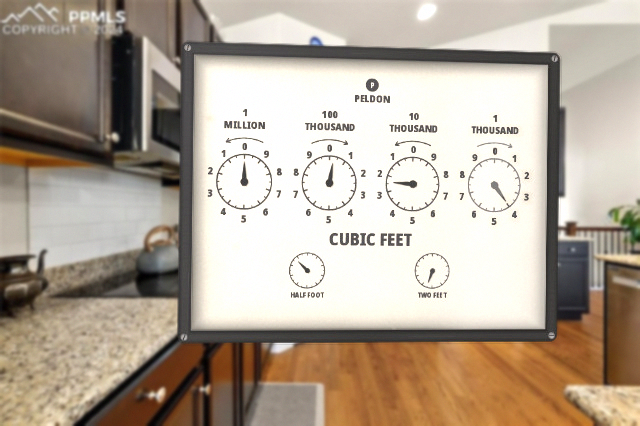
2400 ft³
